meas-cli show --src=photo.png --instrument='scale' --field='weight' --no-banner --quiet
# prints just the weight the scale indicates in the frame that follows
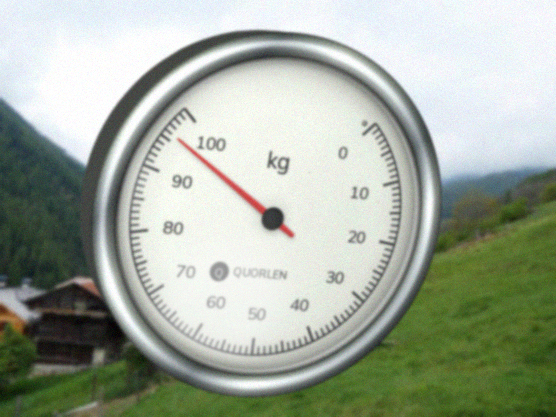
96 kg
